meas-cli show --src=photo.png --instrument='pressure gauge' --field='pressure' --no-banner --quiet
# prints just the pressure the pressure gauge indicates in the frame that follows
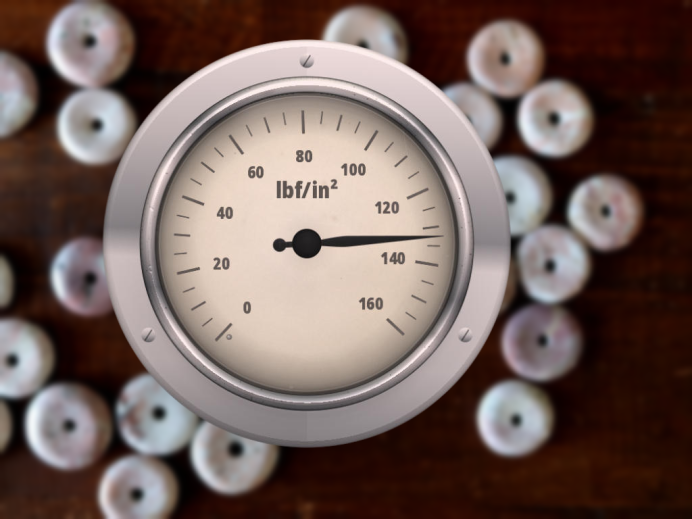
132.5 psi
